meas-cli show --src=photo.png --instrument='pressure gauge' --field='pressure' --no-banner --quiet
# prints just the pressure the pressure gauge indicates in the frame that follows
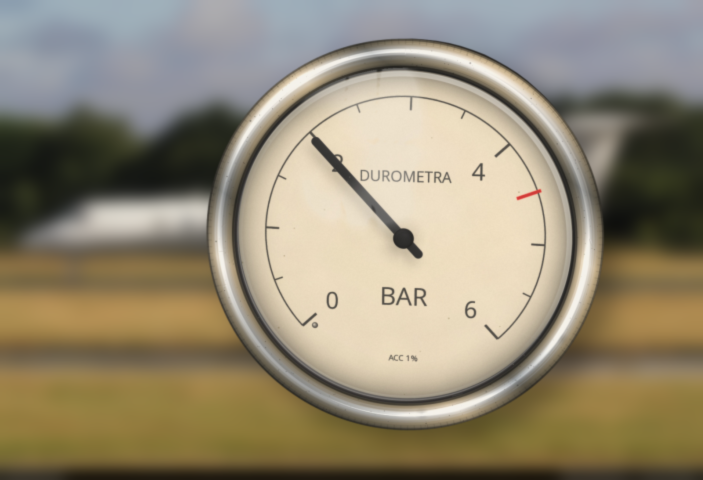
2 bar
